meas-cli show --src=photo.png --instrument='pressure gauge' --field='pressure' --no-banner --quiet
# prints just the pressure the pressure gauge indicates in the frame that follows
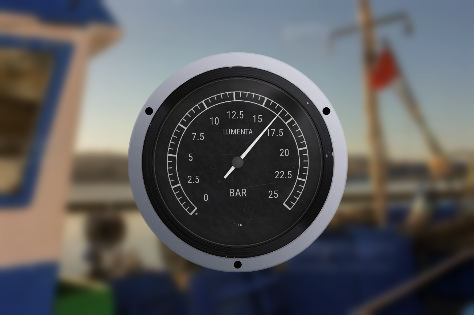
16.5 bar
